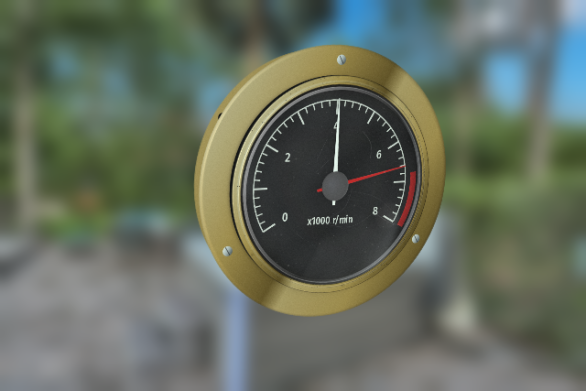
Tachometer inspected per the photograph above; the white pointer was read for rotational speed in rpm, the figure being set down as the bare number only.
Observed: 4000
